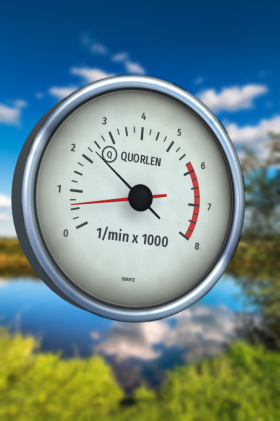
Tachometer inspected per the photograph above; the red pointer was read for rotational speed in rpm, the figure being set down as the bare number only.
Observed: 625
